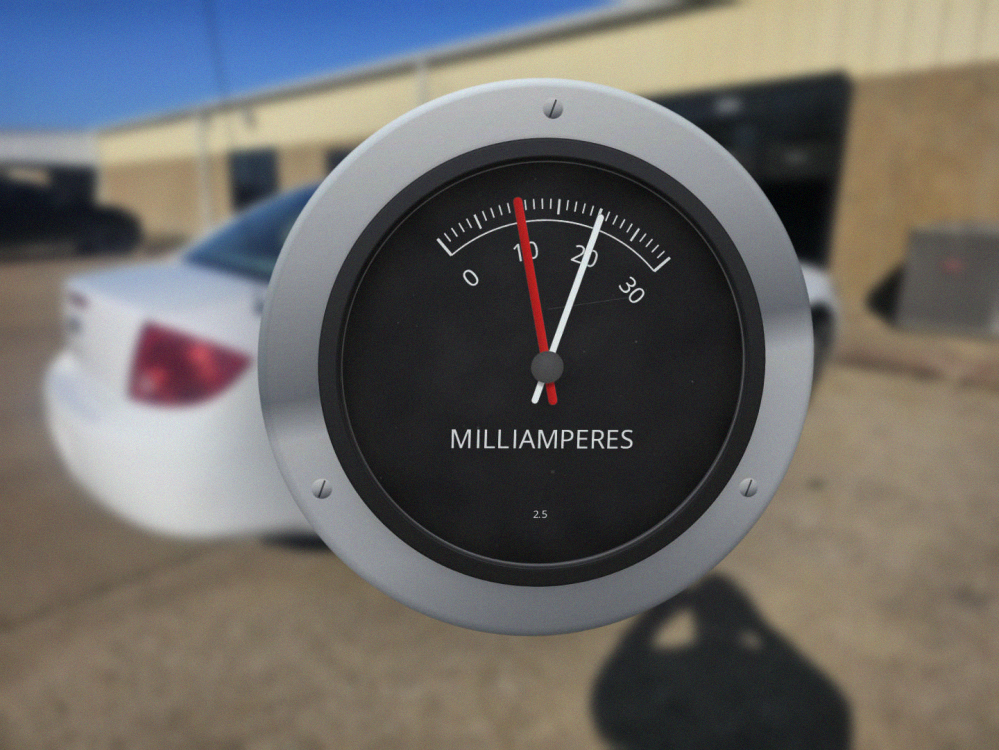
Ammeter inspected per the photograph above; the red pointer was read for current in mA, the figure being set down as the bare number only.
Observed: 10
